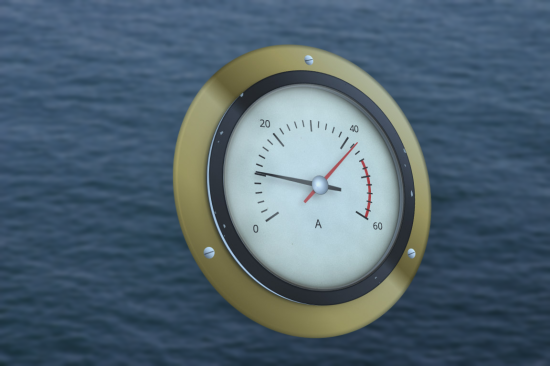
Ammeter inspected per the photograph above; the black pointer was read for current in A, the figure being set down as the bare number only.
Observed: 10
